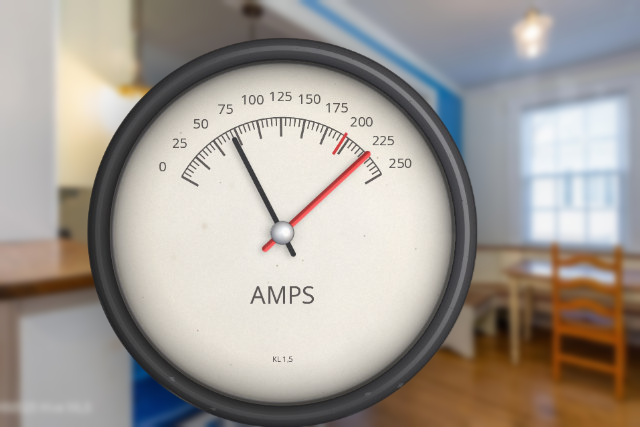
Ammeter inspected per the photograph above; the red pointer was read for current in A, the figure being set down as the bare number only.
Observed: 225
